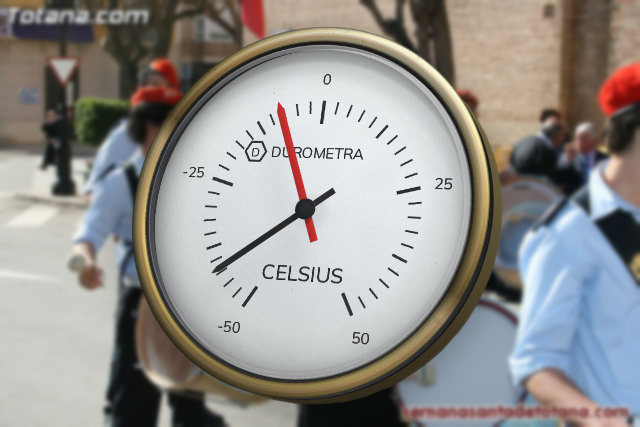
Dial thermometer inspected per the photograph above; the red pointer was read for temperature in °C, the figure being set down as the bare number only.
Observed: -7.5
